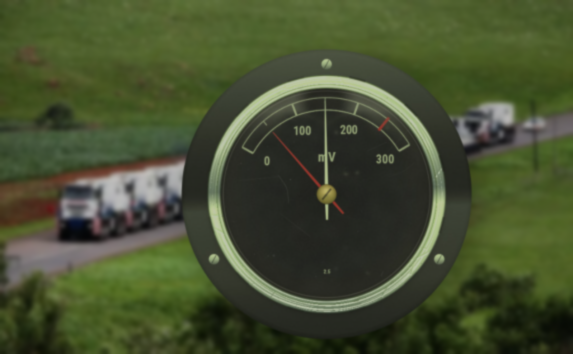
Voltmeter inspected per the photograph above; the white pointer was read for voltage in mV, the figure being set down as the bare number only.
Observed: 150
